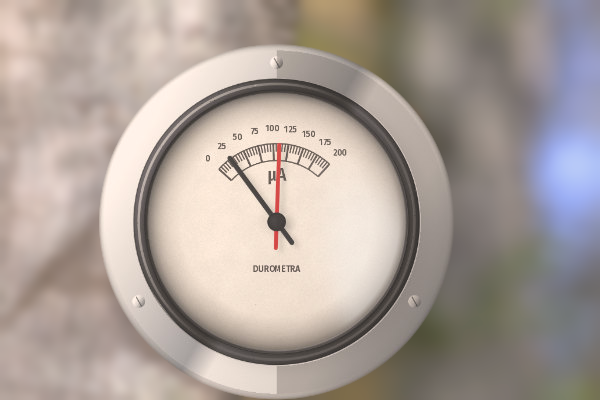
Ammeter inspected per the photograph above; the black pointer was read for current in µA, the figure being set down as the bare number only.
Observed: 25
